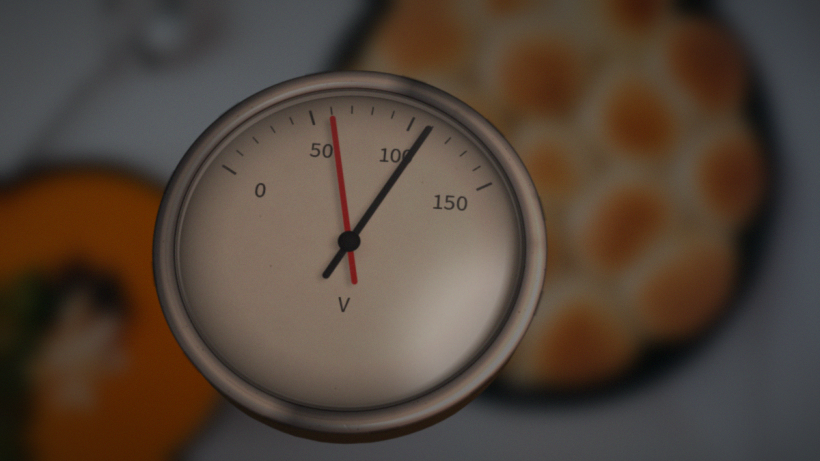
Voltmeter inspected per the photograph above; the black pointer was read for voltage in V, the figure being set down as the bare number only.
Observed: 110
